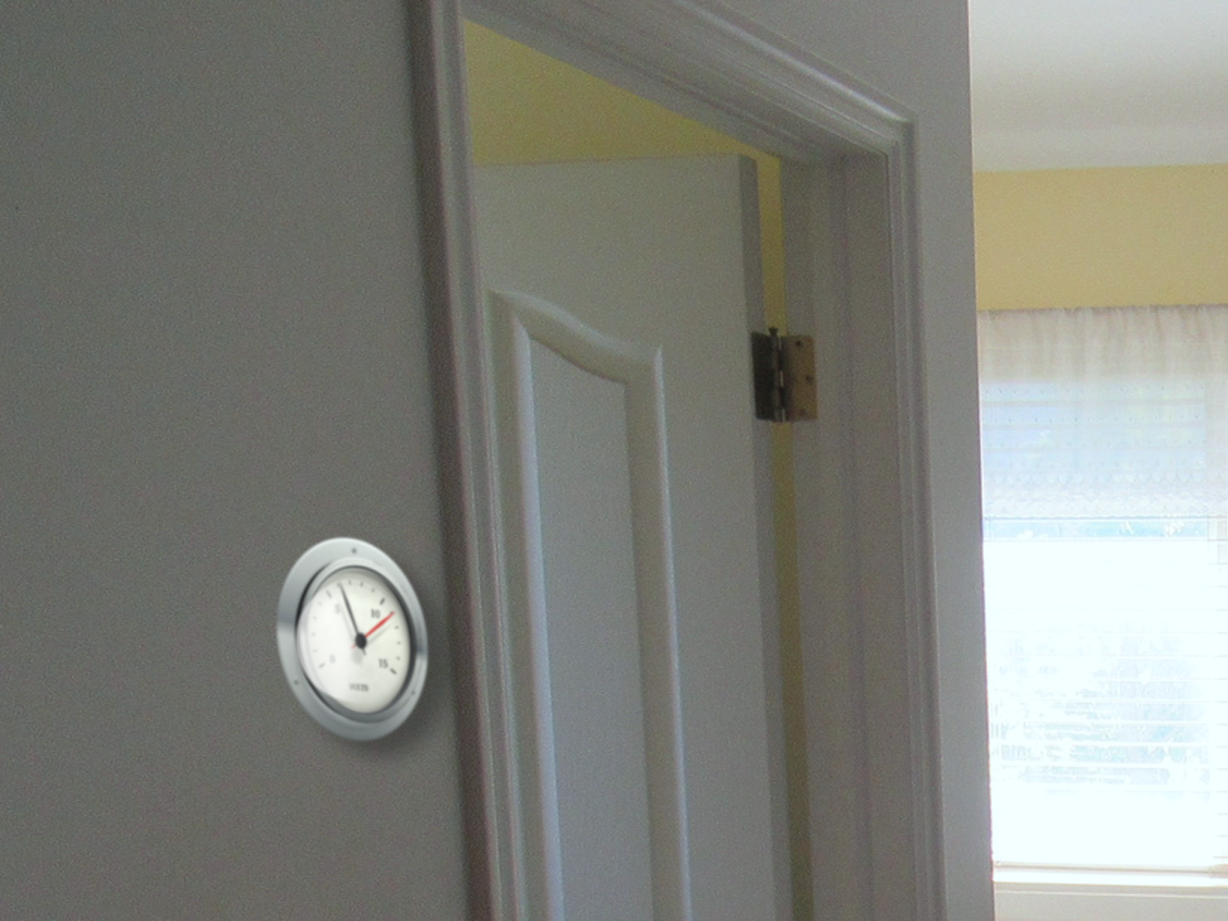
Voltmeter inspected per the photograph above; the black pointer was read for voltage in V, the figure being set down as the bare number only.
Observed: 6
